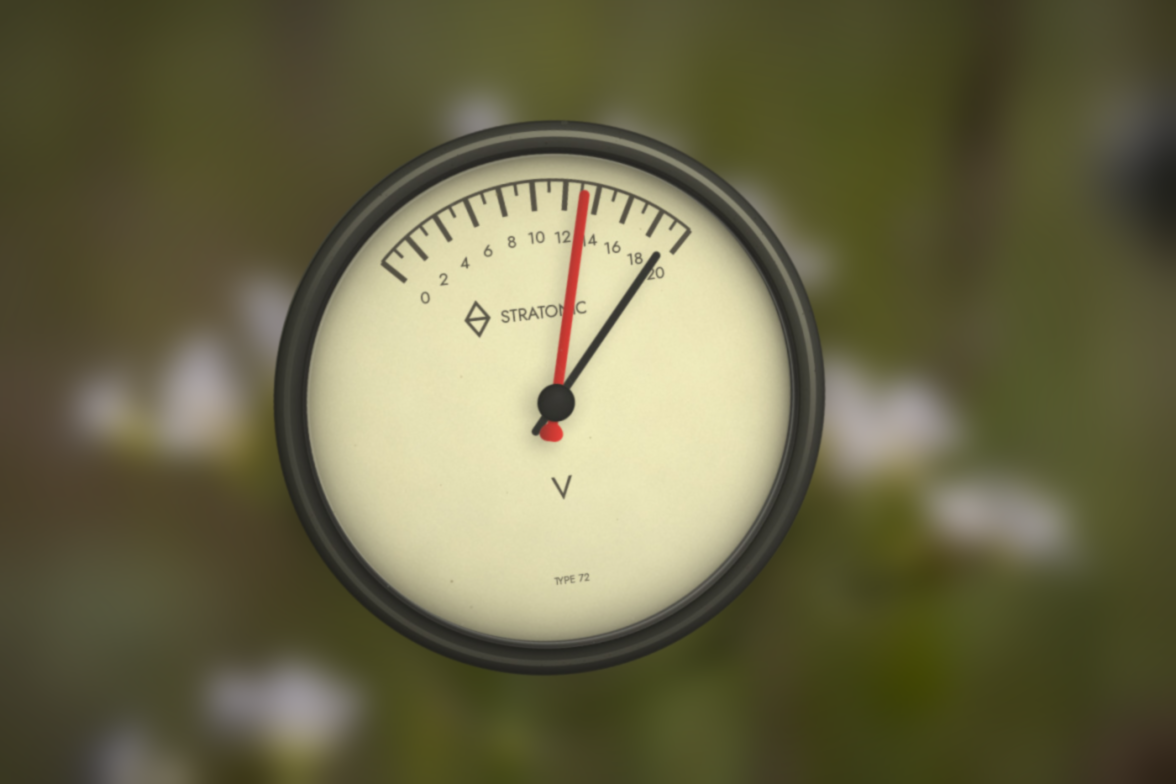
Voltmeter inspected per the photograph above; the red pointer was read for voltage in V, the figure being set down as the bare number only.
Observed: 13
